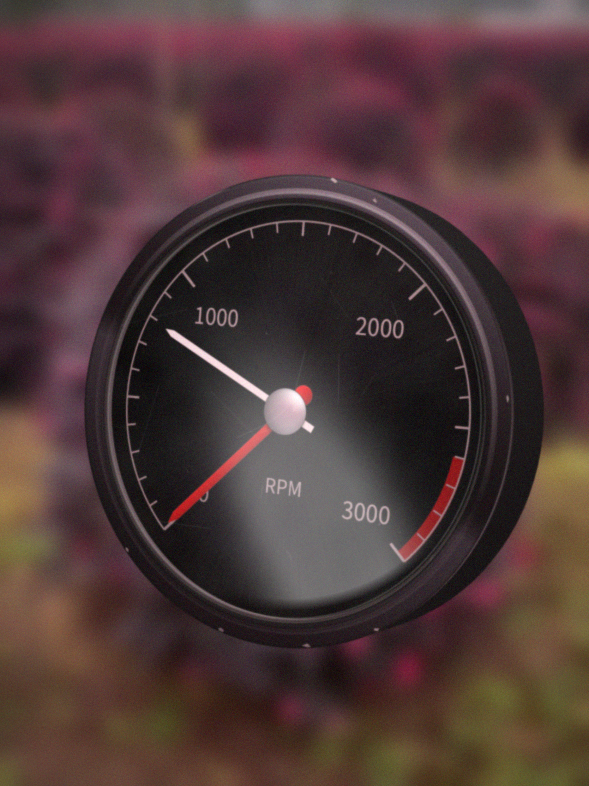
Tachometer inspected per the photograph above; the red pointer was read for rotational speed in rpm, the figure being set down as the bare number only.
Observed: 0
